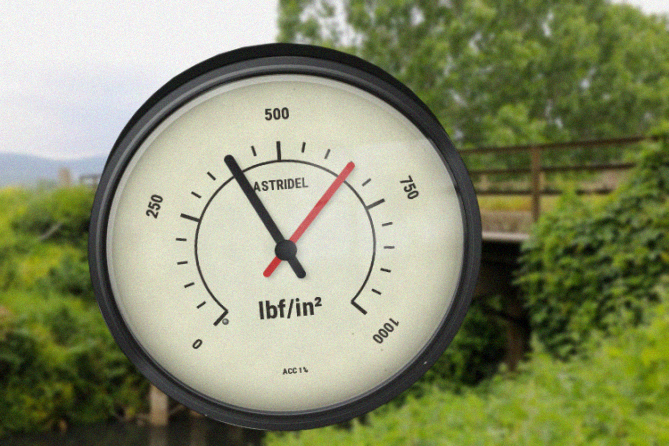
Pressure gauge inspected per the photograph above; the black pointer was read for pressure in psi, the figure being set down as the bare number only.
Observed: 400
